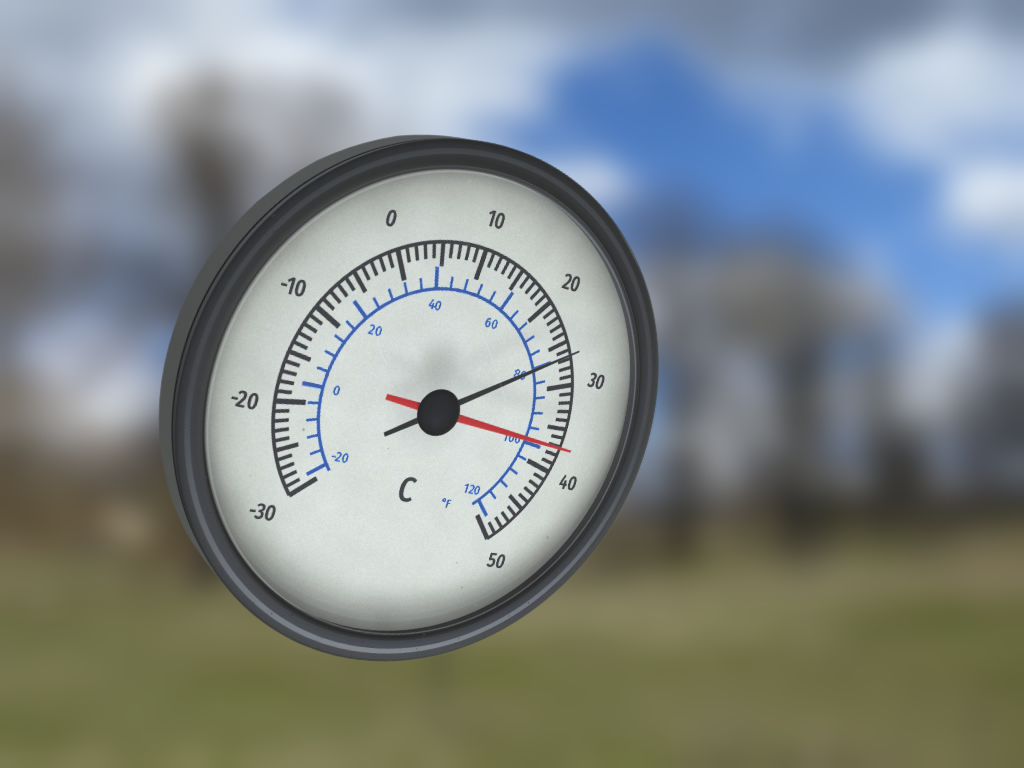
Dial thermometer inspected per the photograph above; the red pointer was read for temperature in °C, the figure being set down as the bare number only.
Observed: 37
